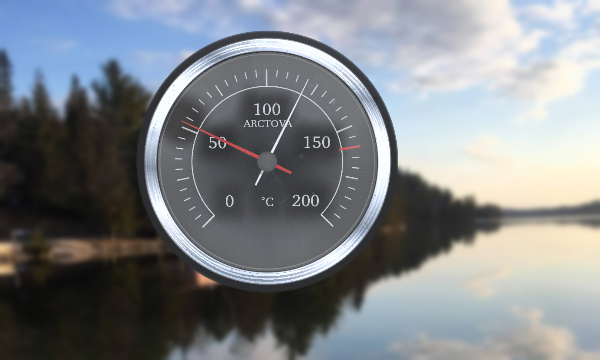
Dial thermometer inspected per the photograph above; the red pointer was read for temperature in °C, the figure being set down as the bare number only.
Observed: 52.5
